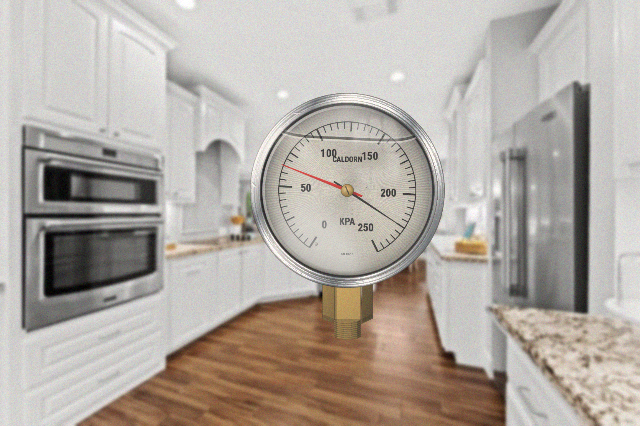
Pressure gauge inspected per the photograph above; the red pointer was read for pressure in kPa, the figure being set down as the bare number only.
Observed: 65
